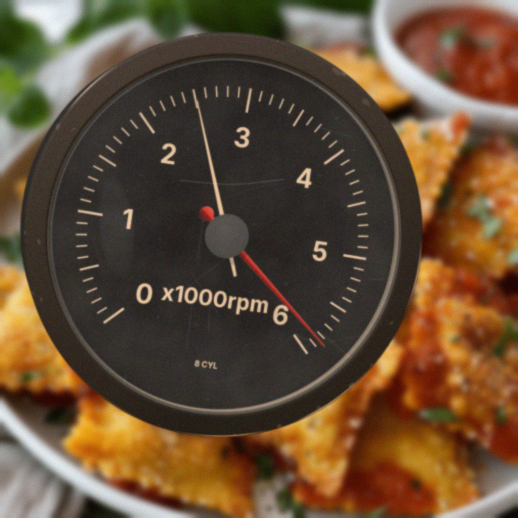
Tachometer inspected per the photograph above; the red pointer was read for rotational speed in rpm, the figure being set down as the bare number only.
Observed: 5850
